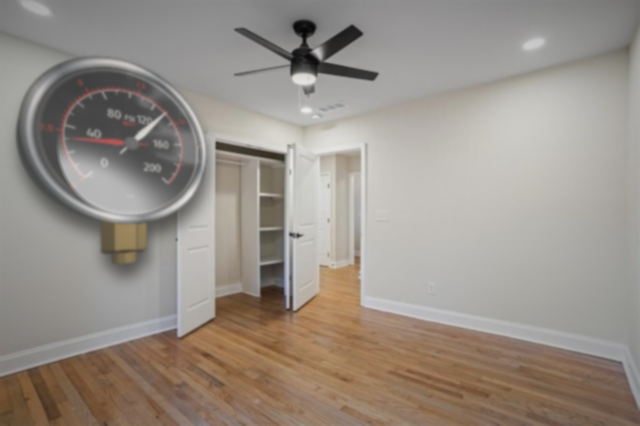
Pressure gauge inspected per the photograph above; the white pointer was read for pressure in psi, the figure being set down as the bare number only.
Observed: 130
